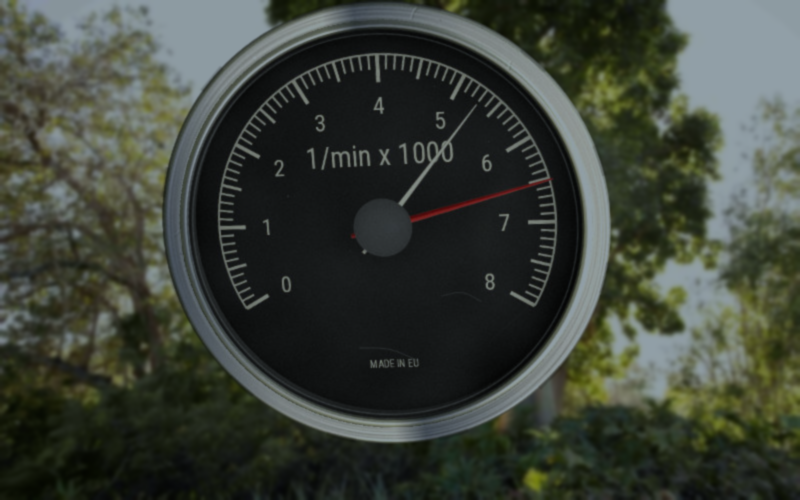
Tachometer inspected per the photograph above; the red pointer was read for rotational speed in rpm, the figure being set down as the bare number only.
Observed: 6500
